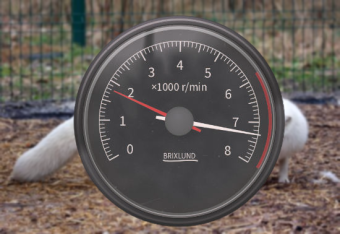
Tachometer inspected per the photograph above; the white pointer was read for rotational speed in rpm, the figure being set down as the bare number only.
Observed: 7300
